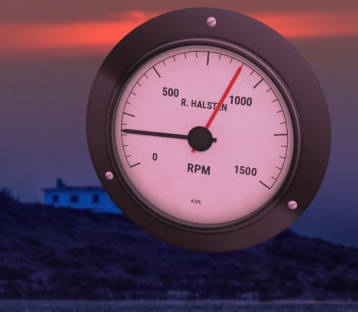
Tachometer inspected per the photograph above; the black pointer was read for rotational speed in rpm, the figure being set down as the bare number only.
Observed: 175
